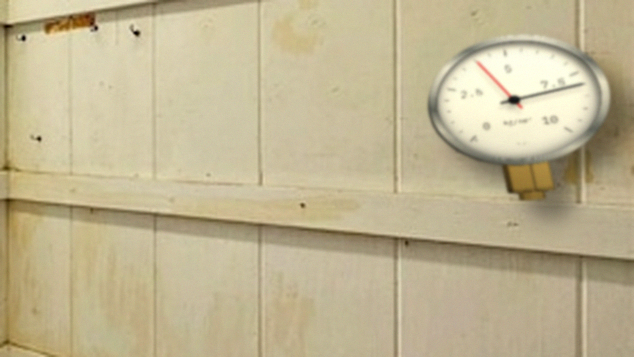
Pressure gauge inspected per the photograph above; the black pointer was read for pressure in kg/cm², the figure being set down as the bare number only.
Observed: 8
